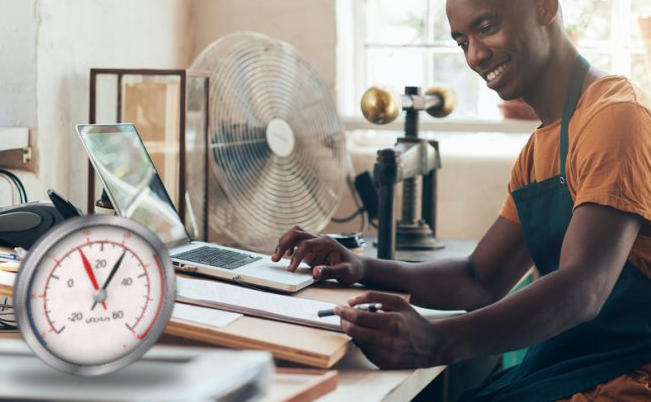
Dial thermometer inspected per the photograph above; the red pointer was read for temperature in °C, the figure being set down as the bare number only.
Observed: 12
